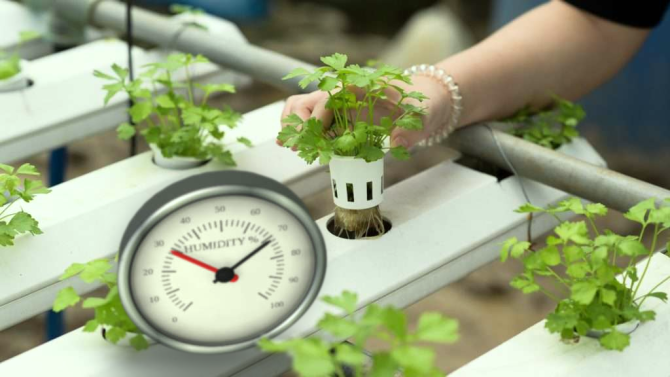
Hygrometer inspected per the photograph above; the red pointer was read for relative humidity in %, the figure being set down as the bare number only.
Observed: 30
